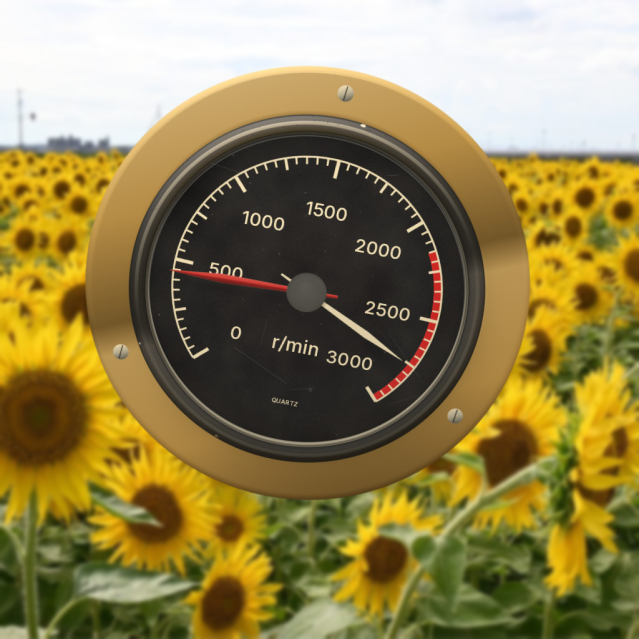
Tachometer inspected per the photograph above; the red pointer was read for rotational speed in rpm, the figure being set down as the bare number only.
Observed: 450
